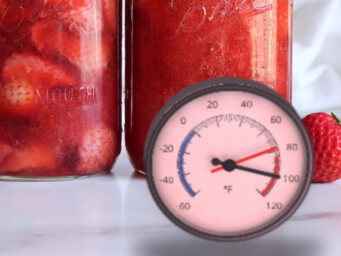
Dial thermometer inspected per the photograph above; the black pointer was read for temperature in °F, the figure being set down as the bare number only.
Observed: 100
